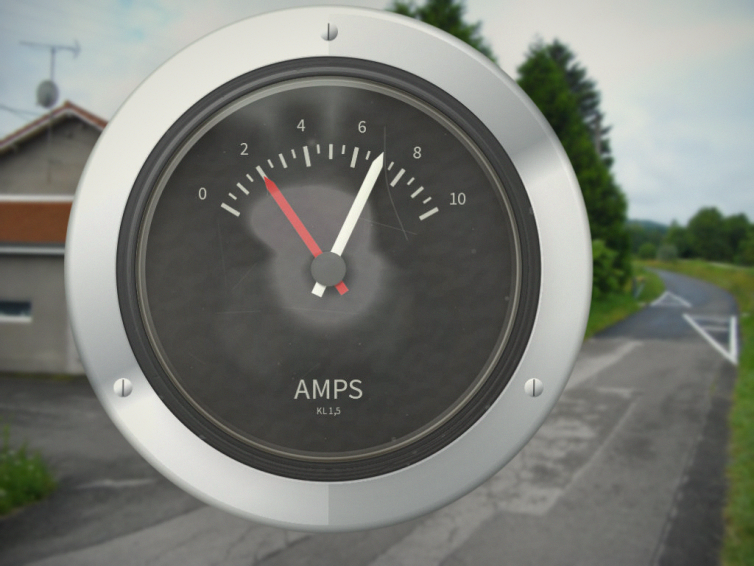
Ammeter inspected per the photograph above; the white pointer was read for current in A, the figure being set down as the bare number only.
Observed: 7
